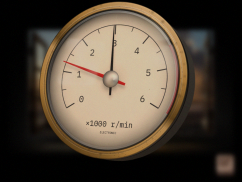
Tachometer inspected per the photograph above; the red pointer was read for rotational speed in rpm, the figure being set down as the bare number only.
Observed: 1250
